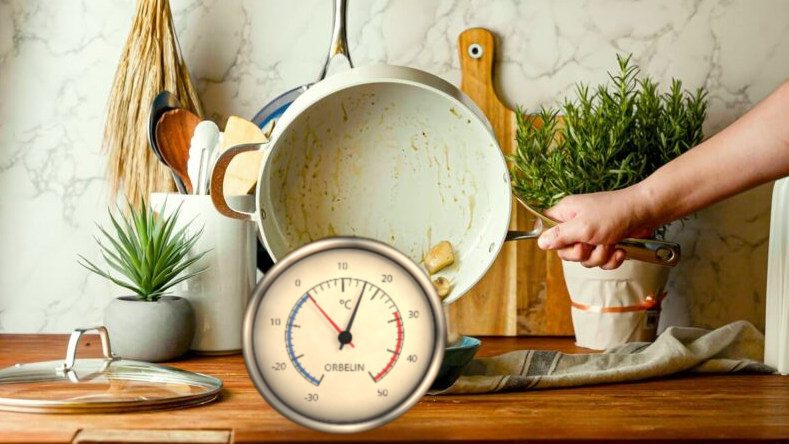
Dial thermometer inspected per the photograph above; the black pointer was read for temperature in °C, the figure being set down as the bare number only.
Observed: 16
